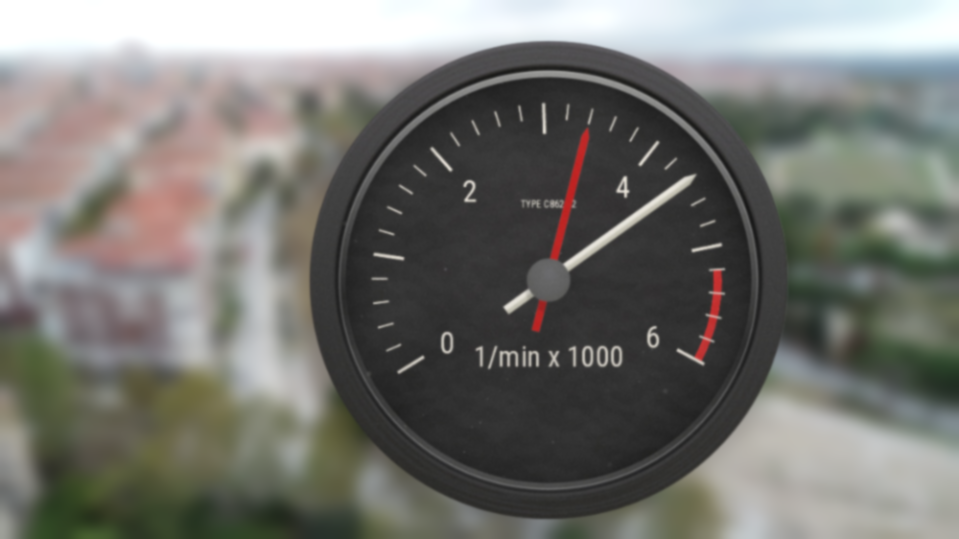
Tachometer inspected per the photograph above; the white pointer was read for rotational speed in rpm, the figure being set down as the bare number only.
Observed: 4400
